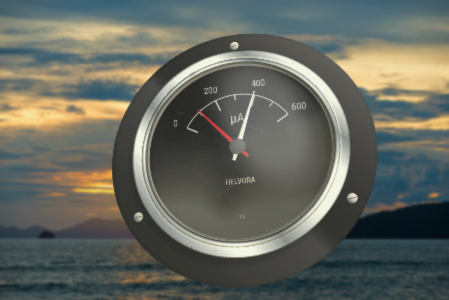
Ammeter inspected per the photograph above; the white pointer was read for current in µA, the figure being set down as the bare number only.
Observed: 400
